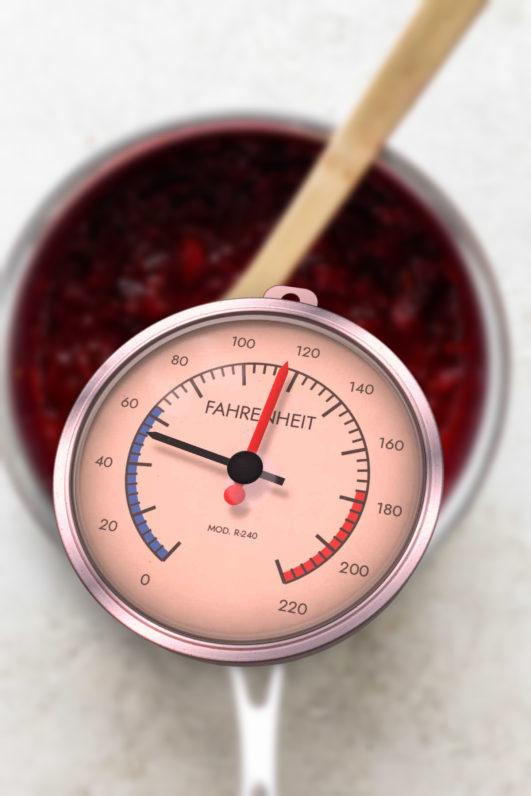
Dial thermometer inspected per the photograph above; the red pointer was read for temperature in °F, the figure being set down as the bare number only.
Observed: 116
